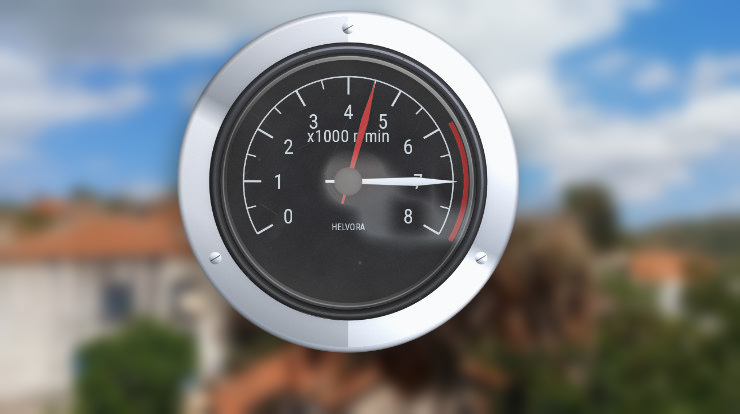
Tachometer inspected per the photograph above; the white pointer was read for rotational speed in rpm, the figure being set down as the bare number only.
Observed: 7000
